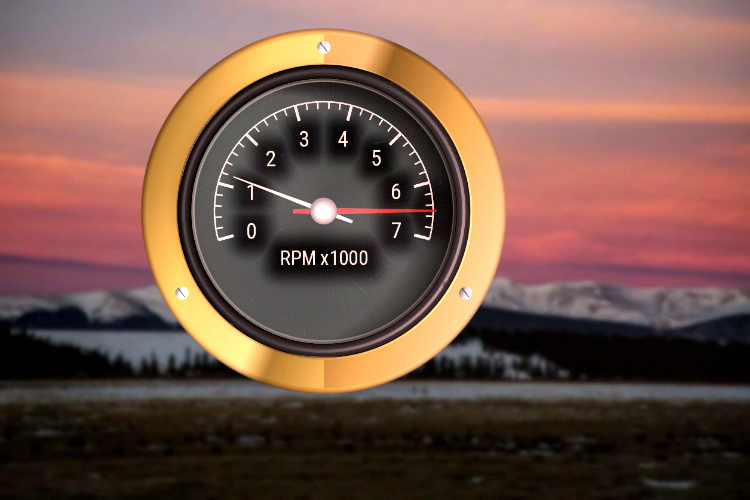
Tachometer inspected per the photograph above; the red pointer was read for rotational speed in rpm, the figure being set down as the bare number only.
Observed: 6500
